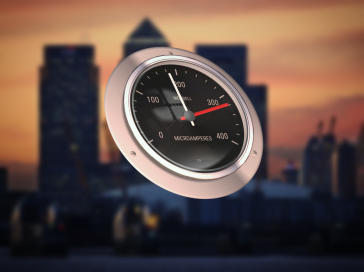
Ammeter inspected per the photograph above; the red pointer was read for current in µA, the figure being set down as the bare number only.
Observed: 320
